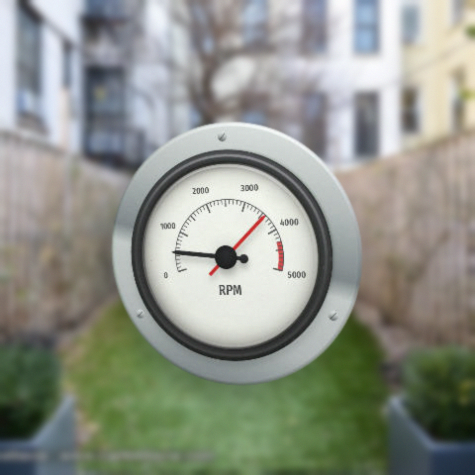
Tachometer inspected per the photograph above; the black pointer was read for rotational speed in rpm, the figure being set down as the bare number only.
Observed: 500
